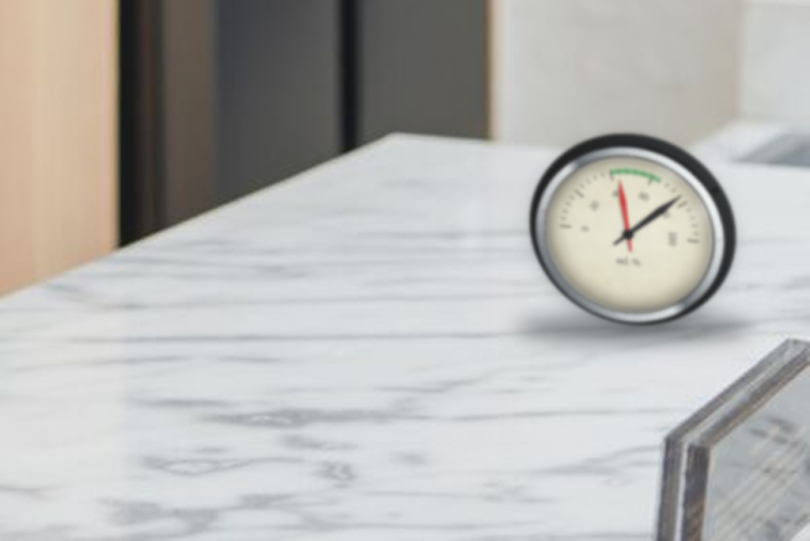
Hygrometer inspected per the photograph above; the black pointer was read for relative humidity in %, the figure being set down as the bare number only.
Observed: 76
